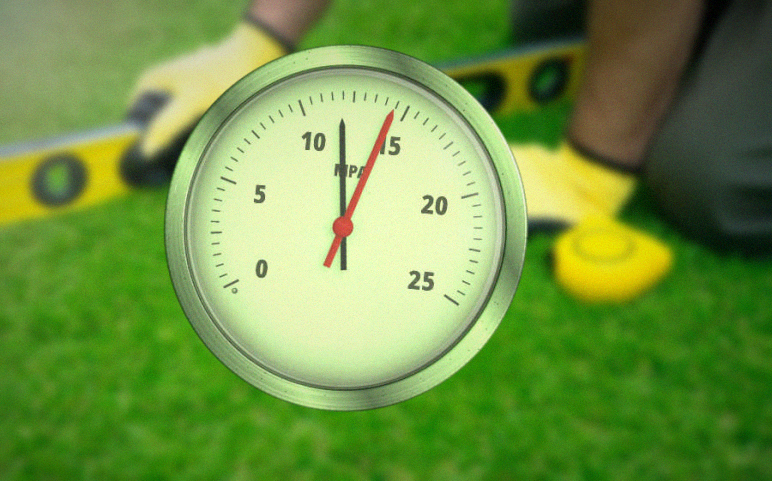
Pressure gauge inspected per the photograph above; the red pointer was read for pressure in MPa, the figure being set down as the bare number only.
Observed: 14.5
